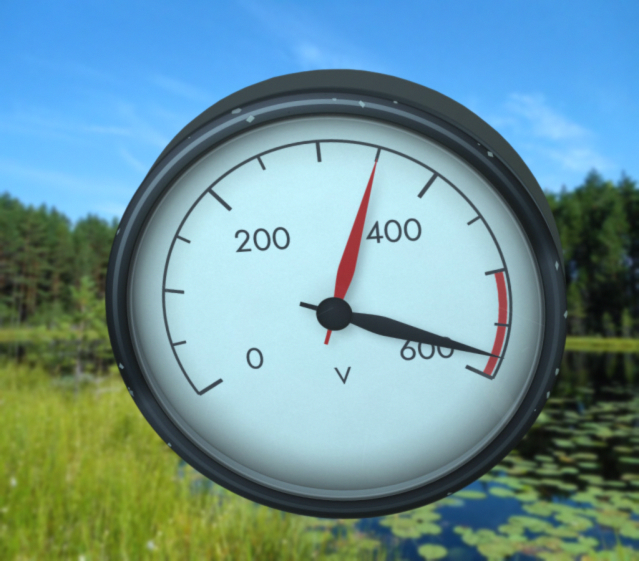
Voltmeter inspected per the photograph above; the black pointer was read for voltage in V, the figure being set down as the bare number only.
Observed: 575
